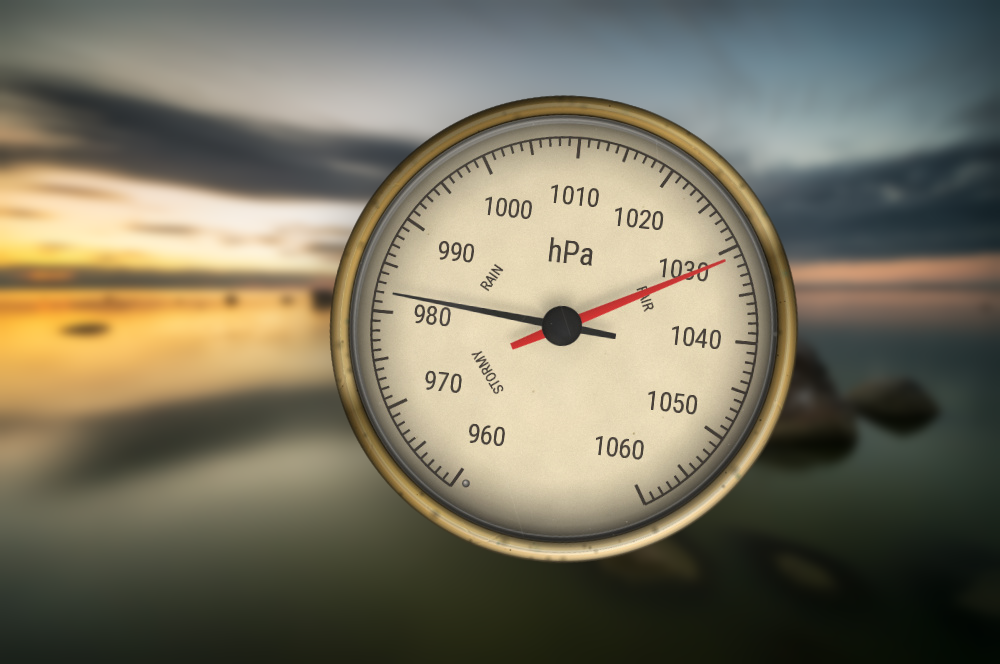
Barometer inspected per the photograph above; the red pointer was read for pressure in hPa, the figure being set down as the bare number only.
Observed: 1031
